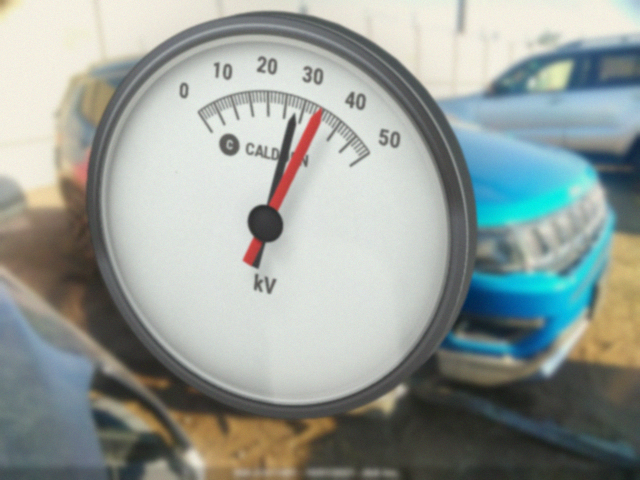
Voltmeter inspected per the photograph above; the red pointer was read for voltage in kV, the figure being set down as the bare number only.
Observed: 35
